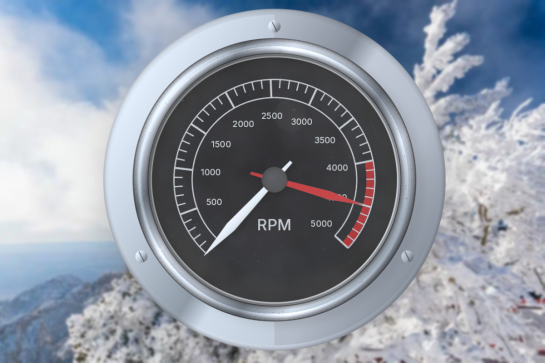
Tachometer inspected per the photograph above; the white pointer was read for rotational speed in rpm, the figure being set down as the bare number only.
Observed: 0
